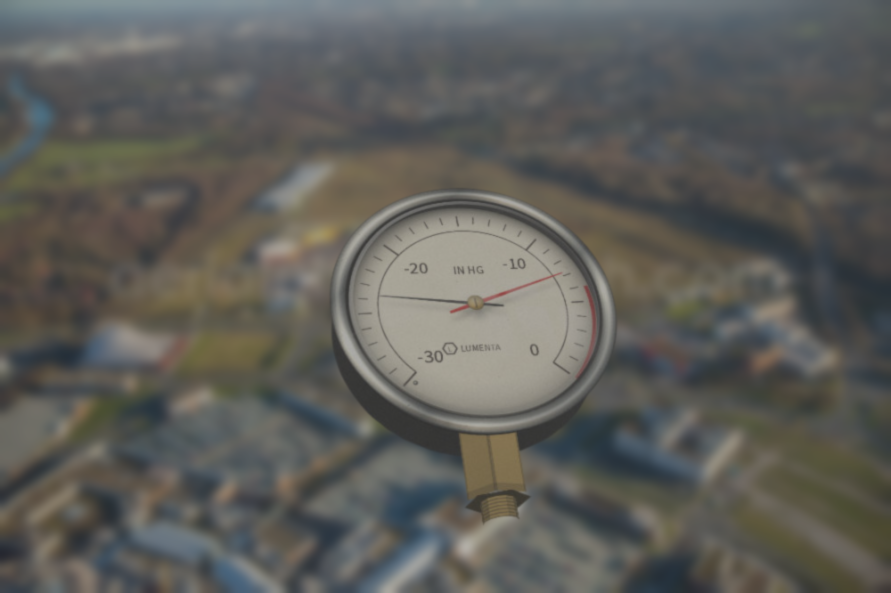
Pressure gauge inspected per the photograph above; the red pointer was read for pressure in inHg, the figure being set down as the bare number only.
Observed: -7
